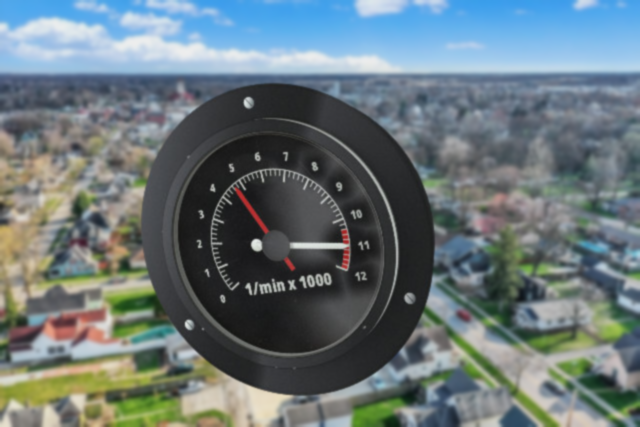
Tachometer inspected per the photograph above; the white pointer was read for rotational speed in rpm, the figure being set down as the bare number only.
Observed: 11000
